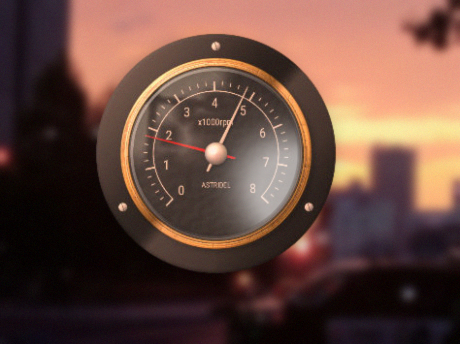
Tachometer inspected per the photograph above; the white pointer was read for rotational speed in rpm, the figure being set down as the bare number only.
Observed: 4800
